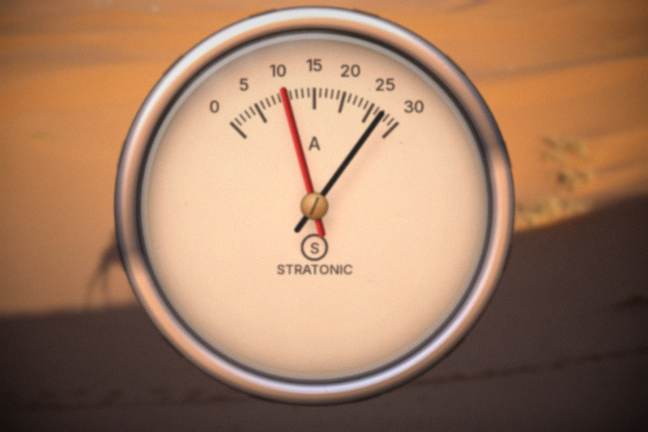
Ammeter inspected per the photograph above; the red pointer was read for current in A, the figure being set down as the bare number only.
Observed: 10
